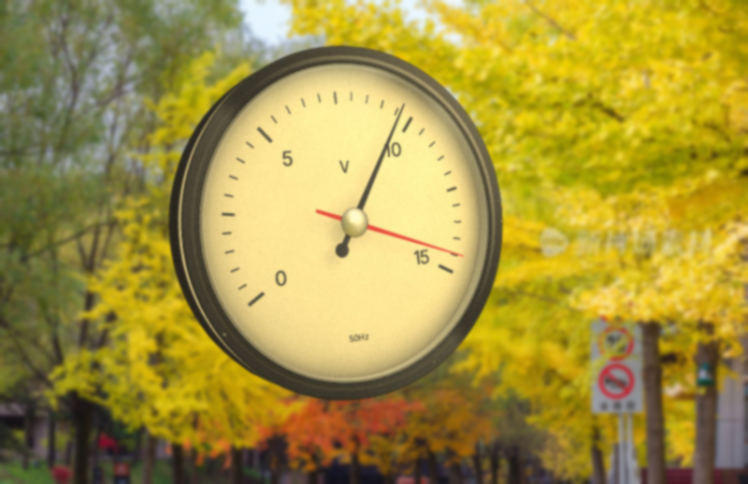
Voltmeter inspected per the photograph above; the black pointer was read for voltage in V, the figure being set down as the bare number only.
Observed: 9.5
